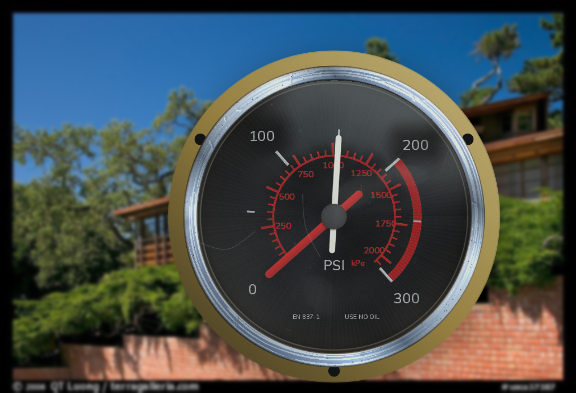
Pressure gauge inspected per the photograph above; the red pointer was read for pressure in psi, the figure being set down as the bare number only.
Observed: 0
